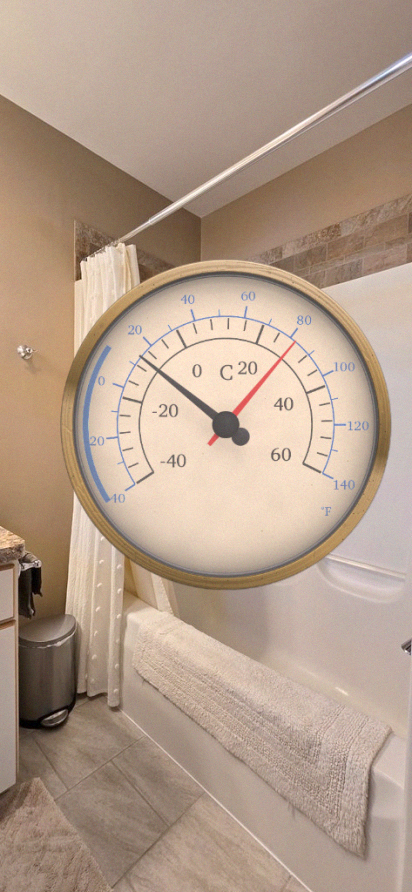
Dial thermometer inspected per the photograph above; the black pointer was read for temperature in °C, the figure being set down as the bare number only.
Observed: -10
